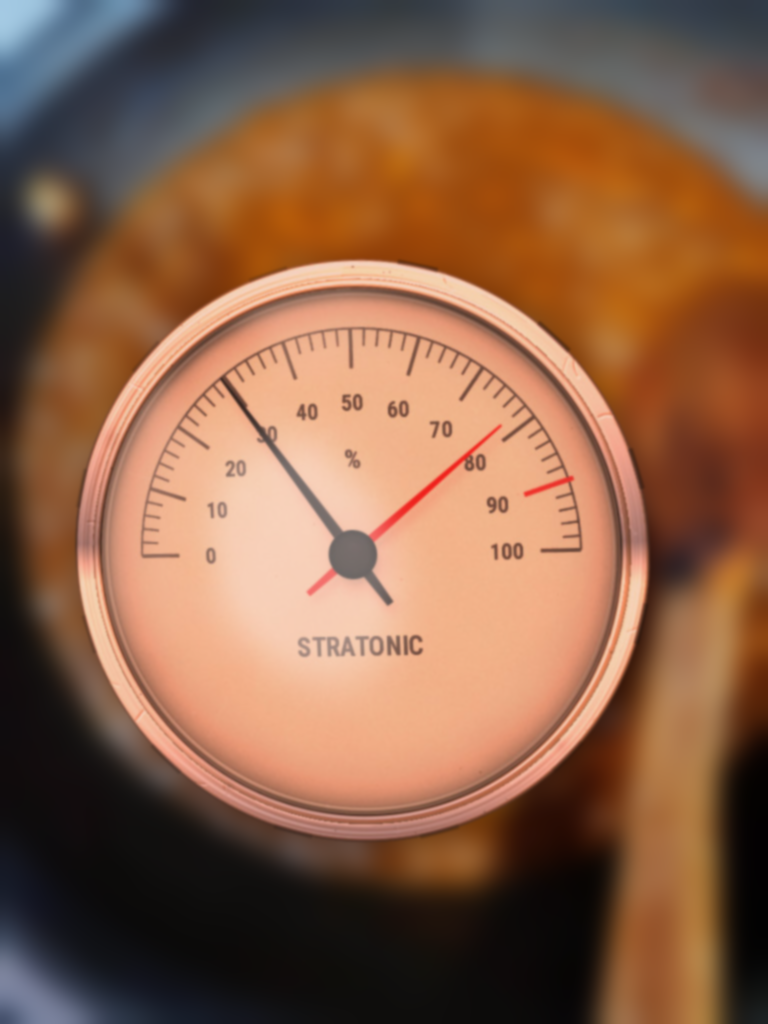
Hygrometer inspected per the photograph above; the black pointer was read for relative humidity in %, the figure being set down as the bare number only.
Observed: 30
